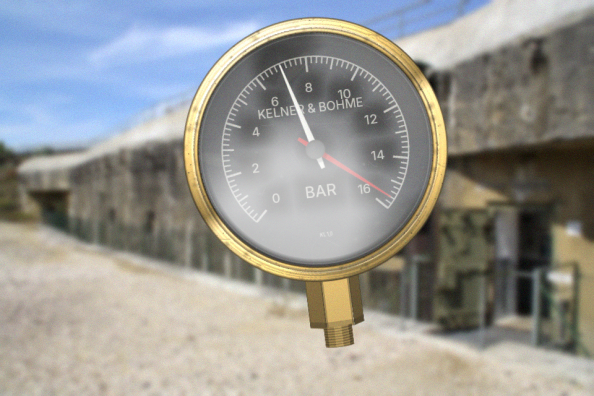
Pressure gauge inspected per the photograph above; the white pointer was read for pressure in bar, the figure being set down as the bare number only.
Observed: 7
